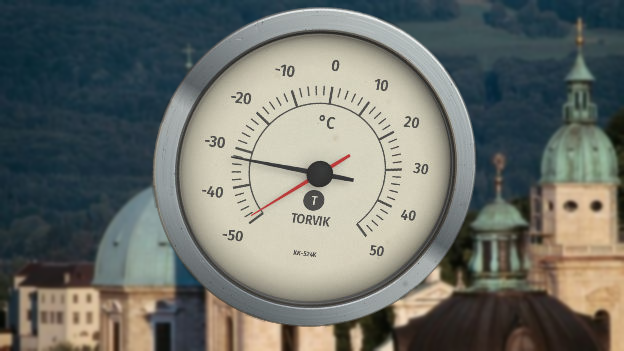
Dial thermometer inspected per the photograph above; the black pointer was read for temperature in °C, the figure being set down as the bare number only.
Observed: -32
